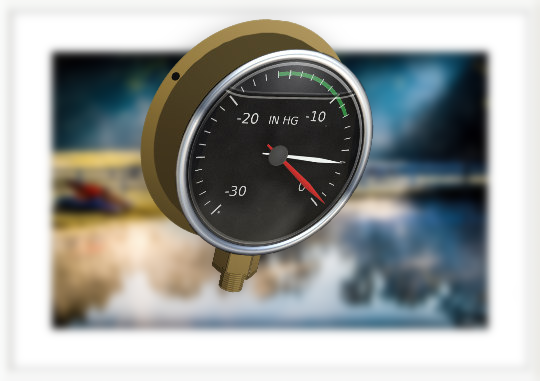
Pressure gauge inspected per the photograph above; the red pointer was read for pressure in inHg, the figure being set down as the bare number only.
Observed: -0.5
